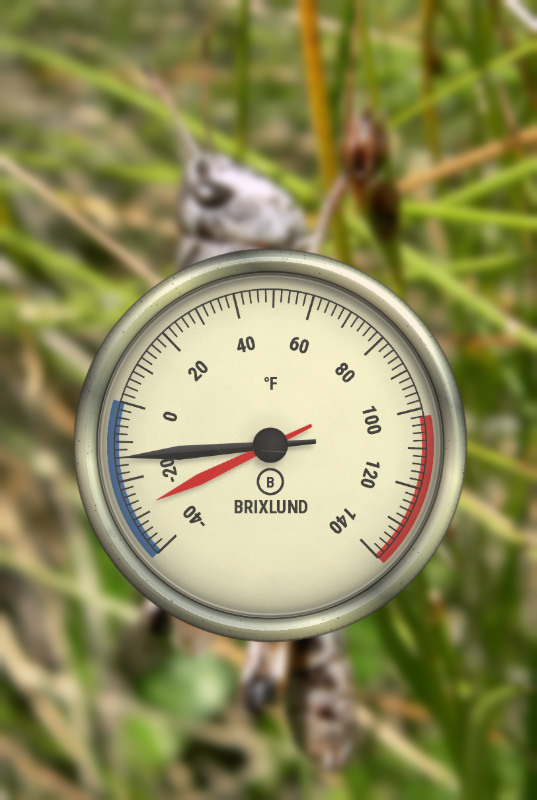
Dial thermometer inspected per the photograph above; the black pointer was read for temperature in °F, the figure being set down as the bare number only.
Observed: -14
